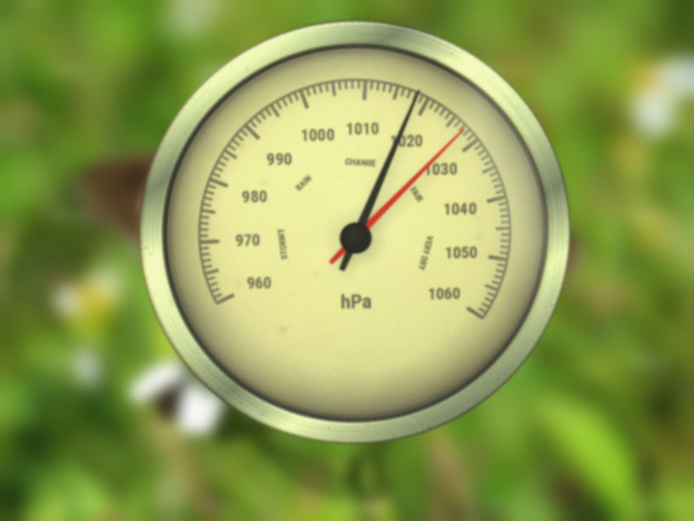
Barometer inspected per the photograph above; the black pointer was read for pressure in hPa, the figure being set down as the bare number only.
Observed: 1018
